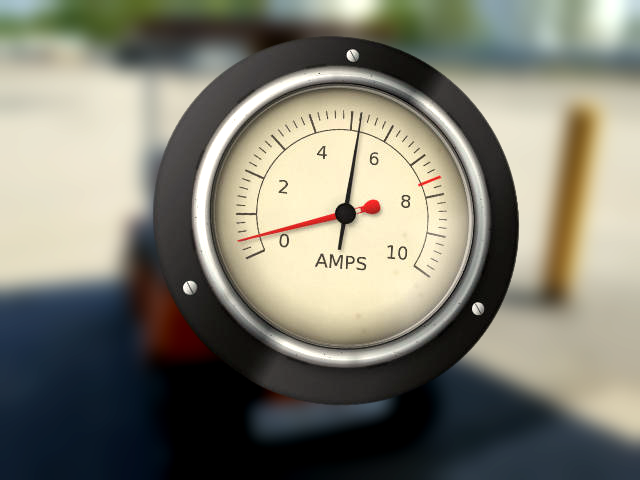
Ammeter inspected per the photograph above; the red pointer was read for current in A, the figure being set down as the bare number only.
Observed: 0.4
